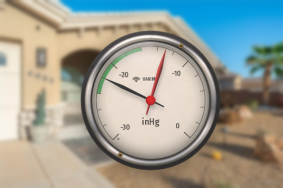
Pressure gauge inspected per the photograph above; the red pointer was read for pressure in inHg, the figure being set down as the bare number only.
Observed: -13
